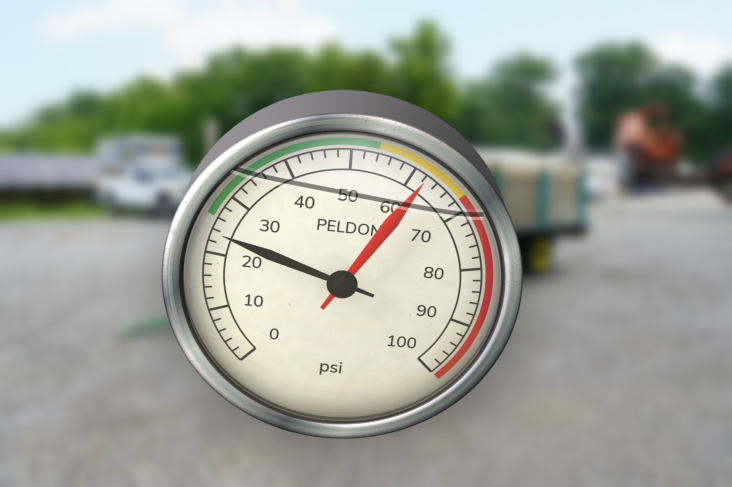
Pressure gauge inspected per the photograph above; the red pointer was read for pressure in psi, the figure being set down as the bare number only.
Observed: 62
